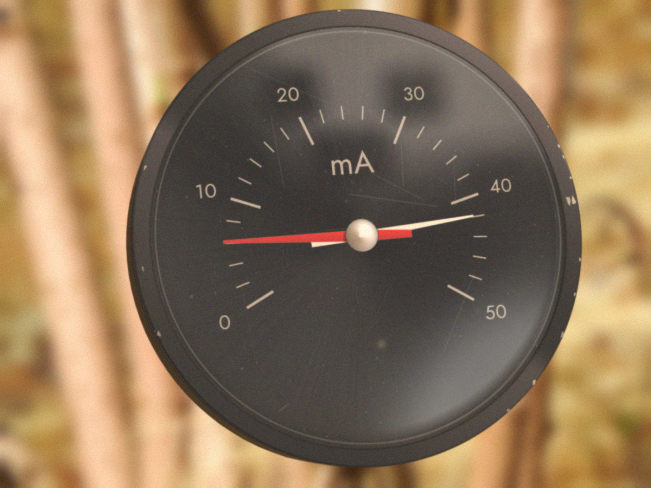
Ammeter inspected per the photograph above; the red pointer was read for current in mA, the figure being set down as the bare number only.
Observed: 6
